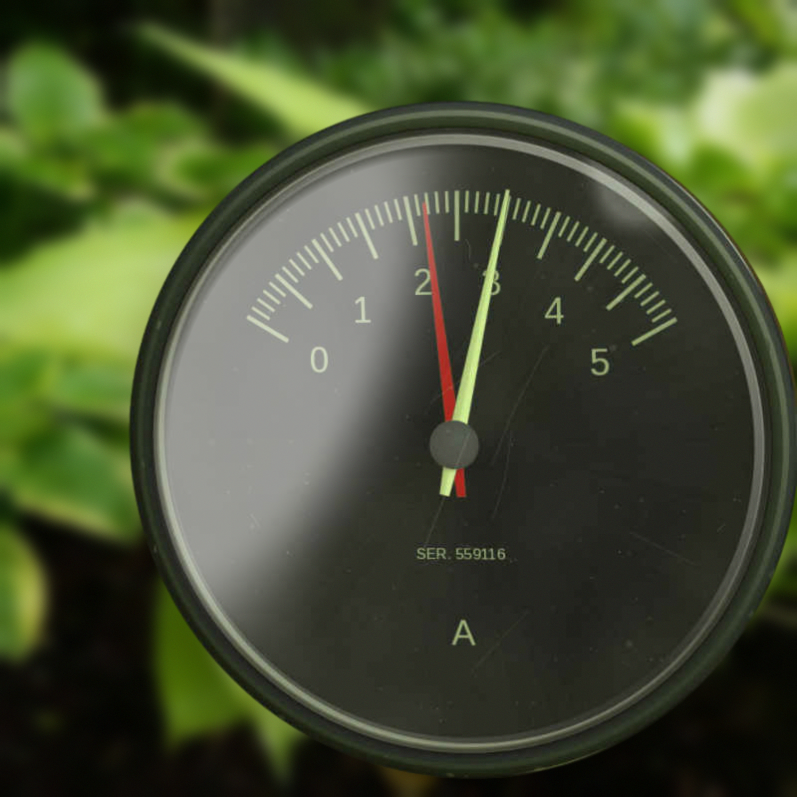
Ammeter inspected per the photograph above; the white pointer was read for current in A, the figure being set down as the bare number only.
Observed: 3
